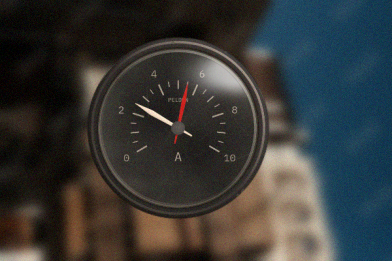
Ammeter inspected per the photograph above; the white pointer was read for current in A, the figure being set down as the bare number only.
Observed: 2.5
